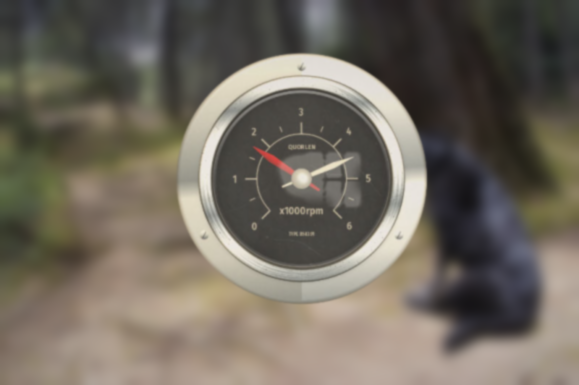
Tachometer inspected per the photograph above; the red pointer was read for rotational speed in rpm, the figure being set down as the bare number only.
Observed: 1750
